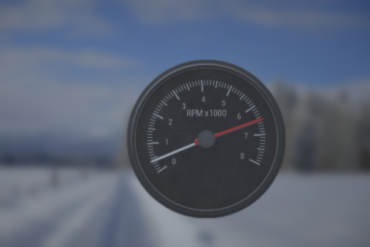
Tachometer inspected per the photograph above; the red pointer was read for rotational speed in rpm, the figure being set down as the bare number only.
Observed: 6500
